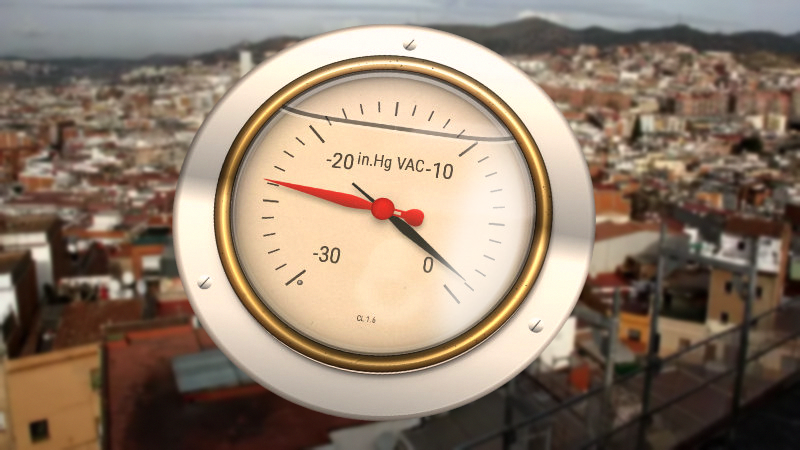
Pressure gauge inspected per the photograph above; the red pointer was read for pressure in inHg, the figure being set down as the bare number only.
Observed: -24
